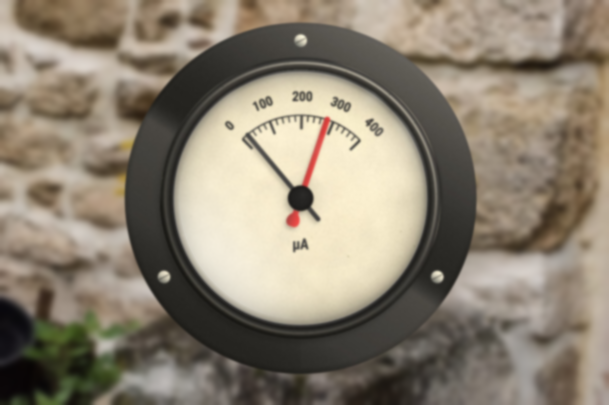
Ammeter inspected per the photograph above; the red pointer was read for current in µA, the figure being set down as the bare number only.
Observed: 280
